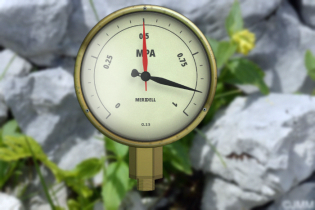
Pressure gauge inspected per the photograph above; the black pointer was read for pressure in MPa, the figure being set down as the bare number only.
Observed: 0.9
